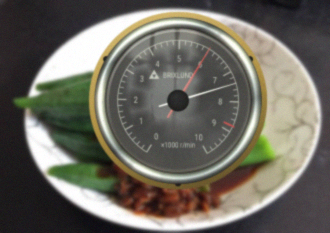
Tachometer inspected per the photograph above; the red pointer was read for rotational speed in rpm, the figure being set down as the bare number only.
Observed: 6000
